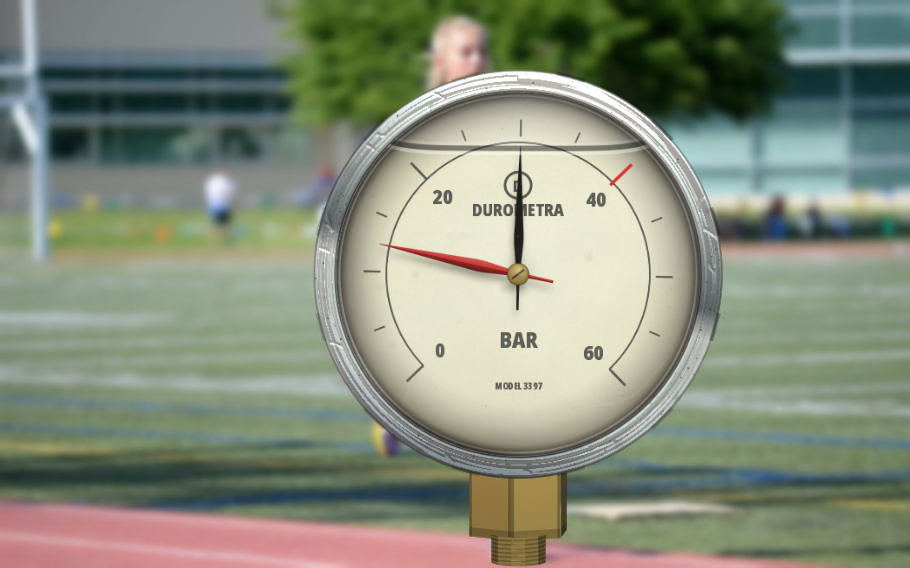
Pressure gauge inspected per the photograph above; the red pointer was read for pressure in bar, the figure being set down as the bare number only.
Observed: 12.5
